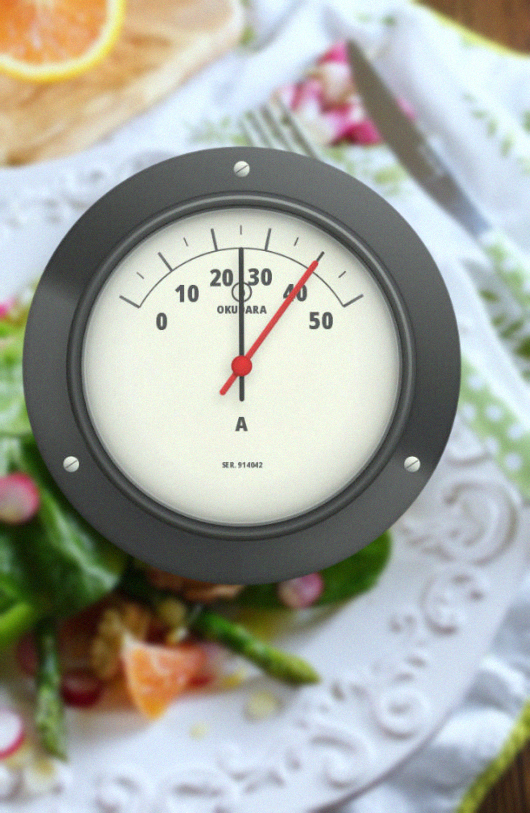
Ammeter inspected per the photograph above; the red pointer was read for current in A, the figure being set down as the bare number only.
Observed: 40
